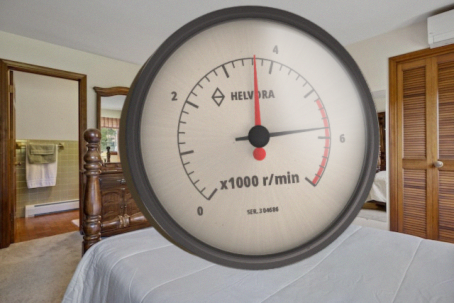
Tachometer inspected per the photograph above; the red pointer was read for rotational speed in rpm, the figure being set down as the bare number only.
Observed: 3600
